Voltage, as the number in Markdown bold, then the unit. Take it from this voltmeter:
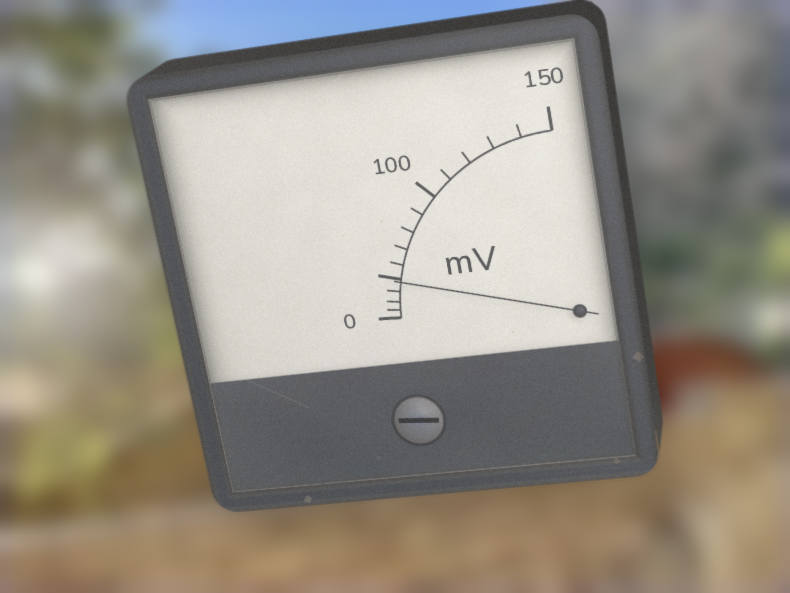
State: **50** mV
